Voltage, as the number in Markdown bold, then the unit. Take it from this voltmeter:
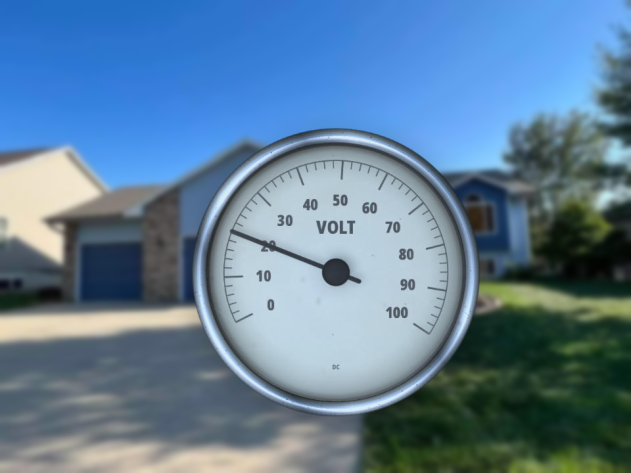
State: **20** V
